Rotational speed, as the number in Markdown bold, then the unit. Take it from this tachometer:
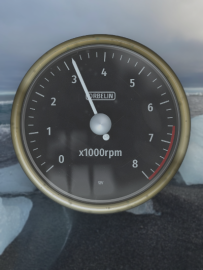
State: **3200** rpm
